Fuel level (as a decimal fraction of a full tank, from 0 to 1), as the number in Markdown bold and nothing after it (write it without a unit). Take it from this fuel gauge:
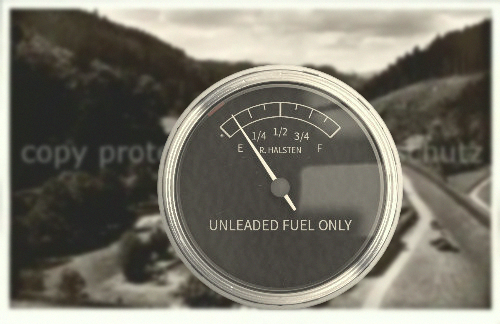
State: **0.125**
